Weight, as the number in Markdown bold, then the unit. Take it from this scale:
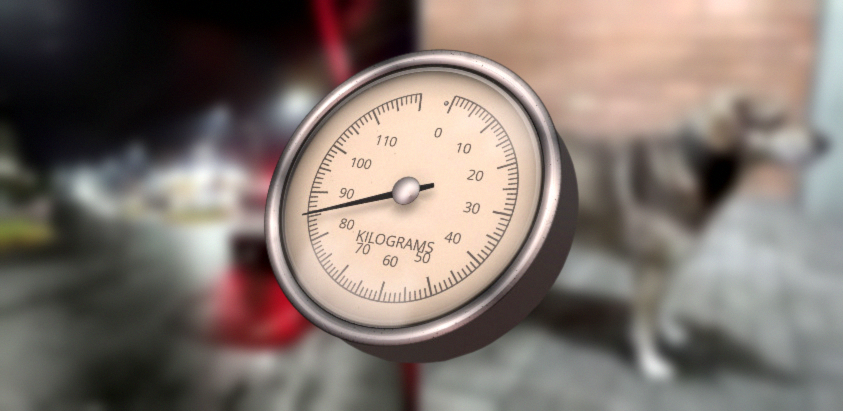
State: **85** kg
